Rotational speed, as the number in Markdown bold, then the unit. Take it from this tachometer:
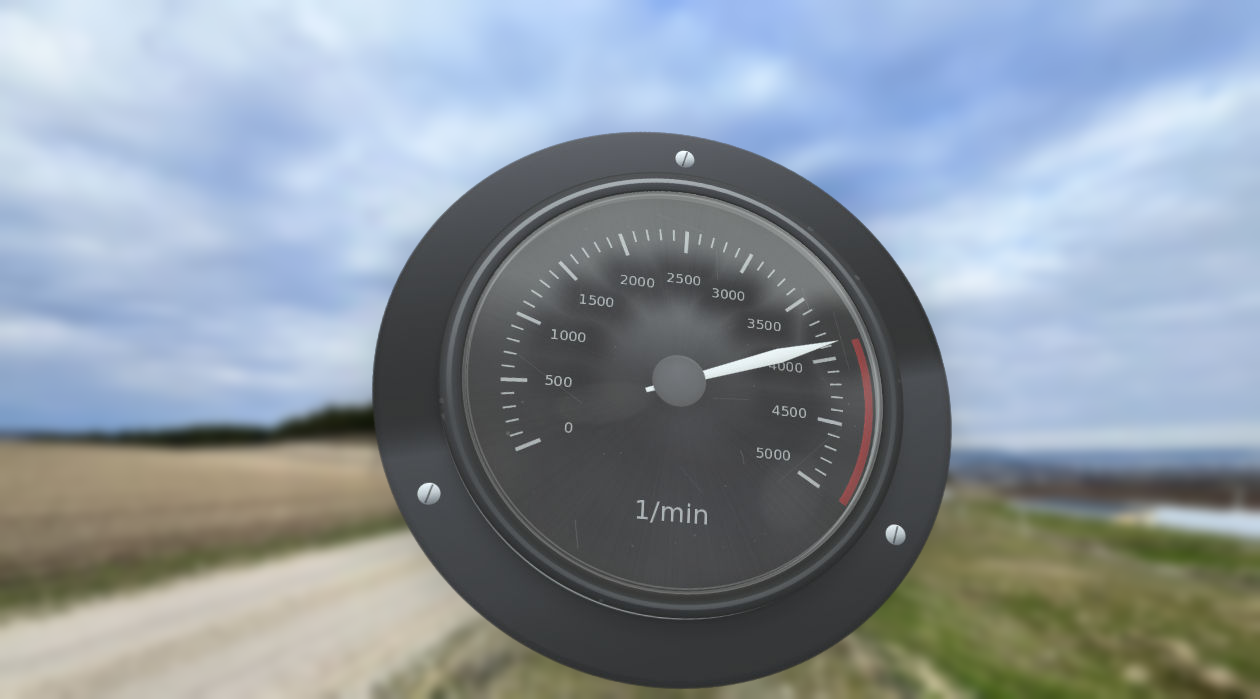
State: **3900** rpm
